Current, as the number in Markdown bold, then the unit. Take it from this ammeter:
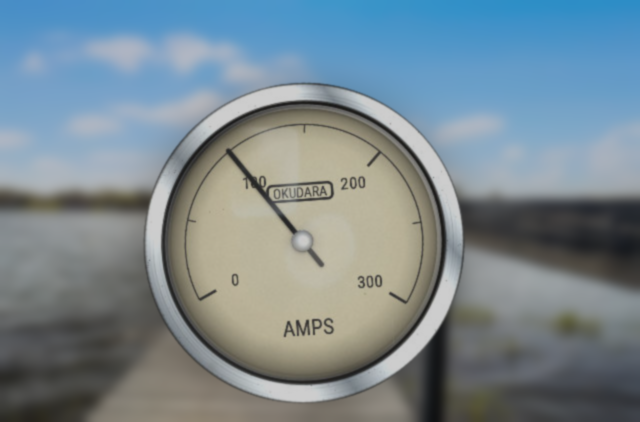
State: **100** A
